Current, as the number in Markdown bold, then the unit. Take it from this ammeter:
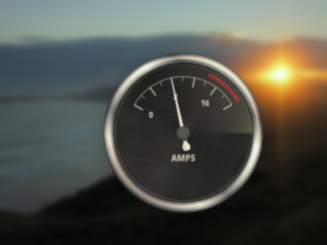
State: **8** A
